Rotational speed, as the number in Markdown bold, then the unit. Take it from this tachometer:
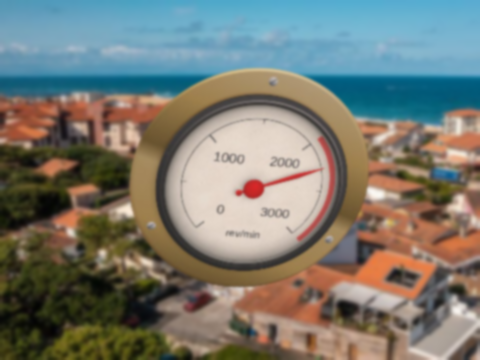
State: **2250** rpm
